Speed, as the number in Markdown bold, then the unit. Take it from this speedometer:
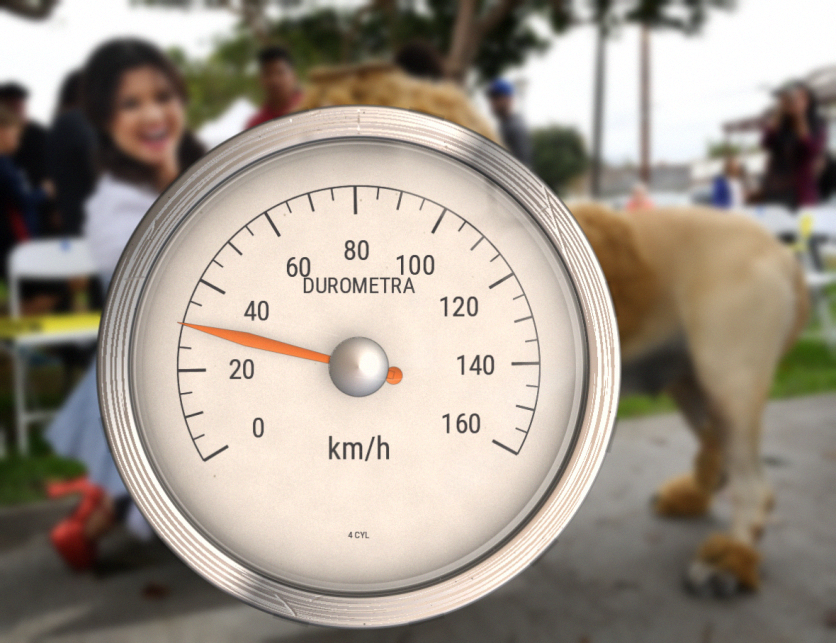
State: **30** km/h
